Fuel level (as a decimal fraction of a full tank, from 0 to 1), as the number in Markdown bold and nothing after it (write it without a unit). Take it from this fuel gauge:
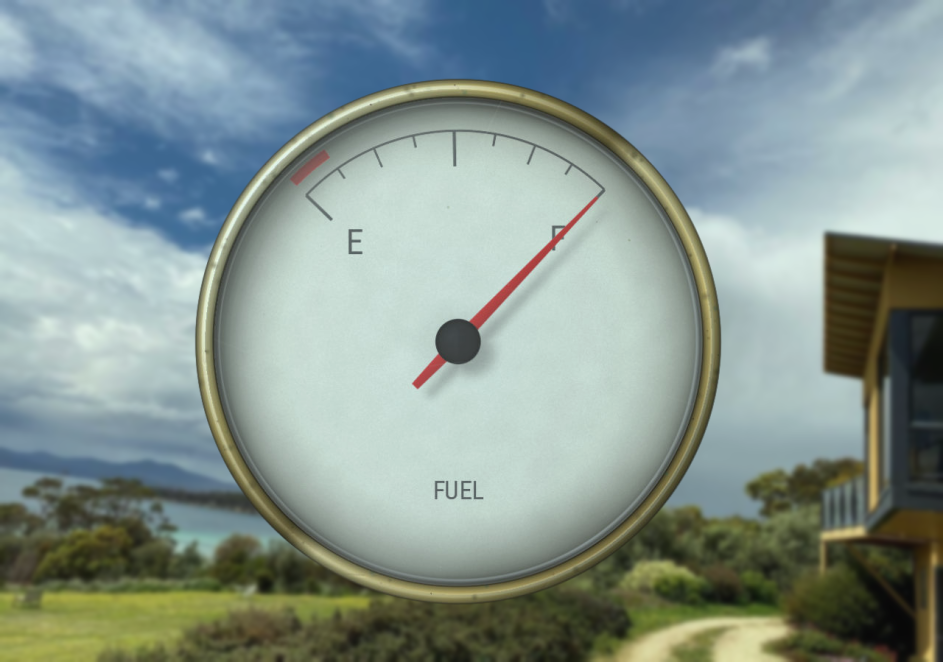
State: **1**
